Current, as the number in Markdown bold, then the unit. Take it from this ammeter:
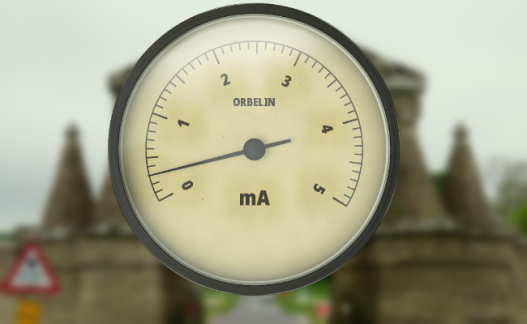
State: **0.3** mA
